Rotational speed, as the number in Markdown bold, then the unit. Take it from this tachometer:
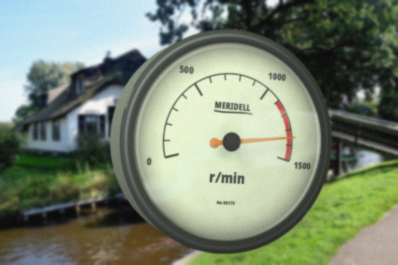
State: **1350** rpm
